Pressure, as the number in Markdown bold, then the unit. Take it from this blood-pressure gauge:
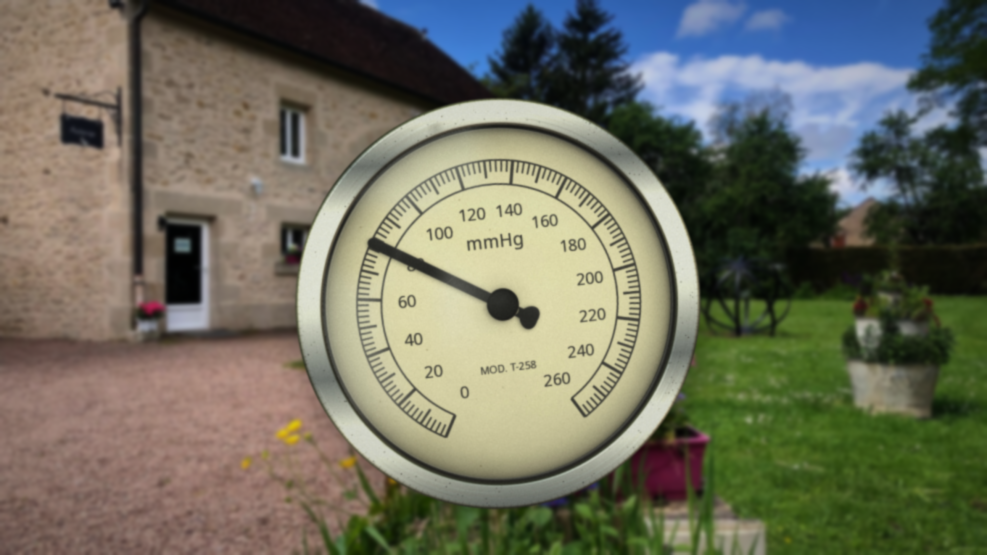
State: **80** mmHg
